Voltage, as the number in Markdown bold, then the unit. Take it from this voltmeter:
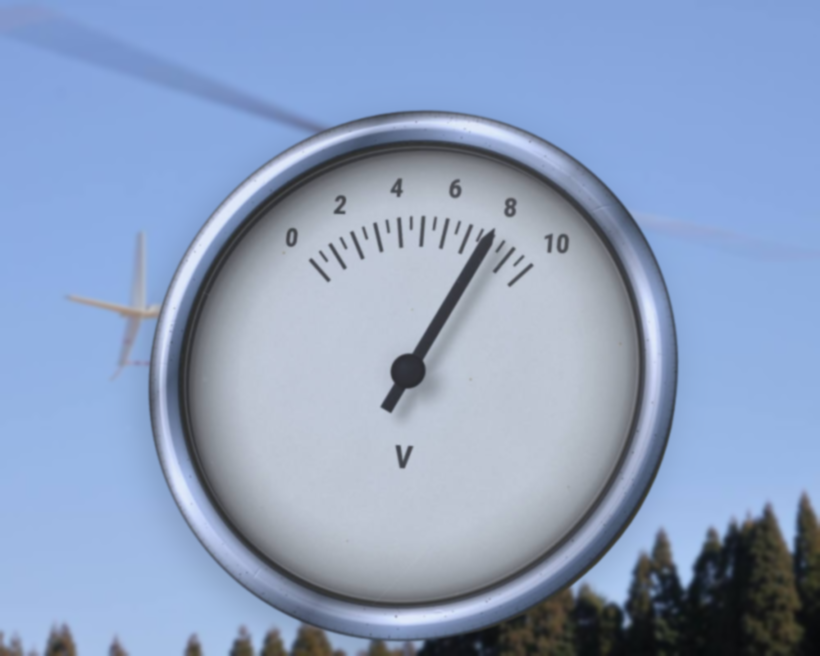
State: **8** V
